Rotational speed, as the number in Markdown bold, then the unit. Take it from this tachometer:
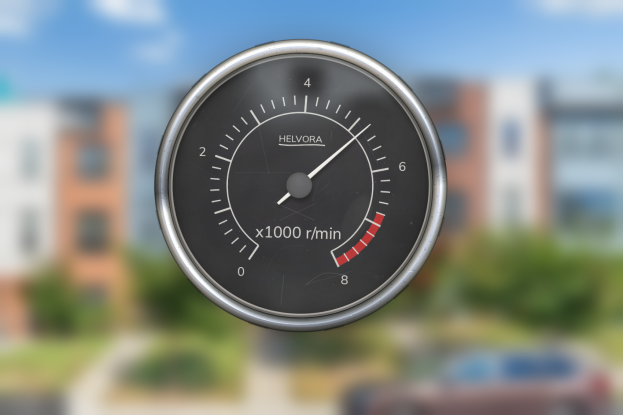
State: **5200** rpm
